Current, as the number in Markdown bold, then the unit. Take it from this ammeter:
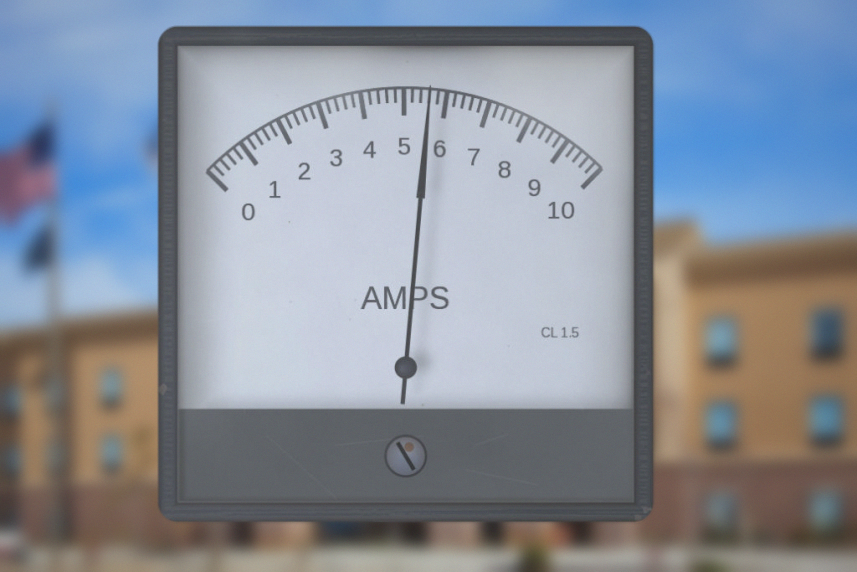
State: **5.6** A
